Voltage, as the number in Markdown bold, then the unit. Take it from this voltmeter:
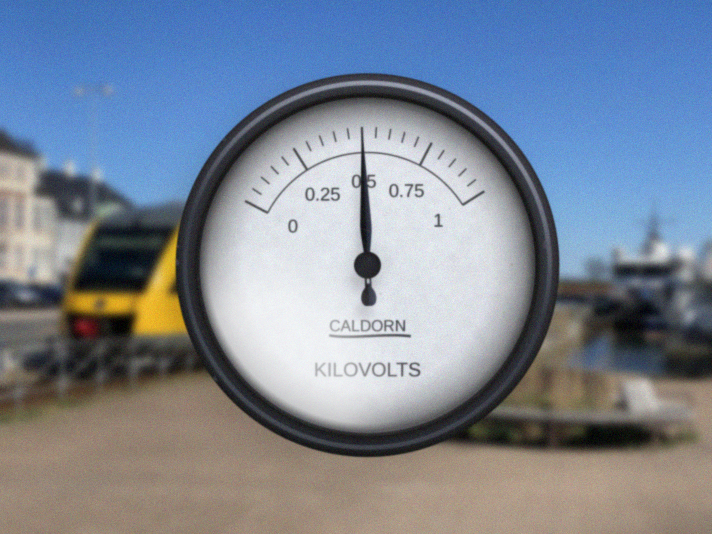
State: **0.5** kV
